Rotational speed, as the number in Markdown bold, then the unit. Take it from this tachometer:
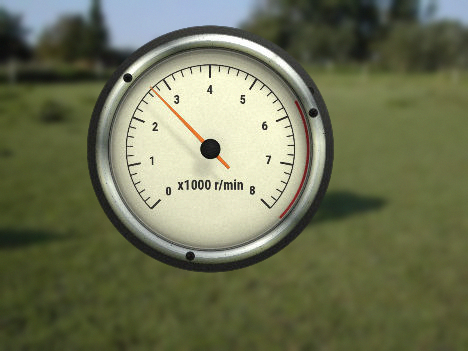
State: **2700** rpm
